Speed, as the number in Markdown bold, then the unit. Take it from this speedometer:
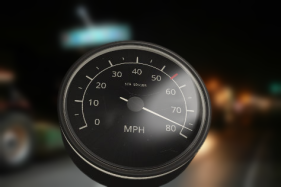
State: **77.5** mph
